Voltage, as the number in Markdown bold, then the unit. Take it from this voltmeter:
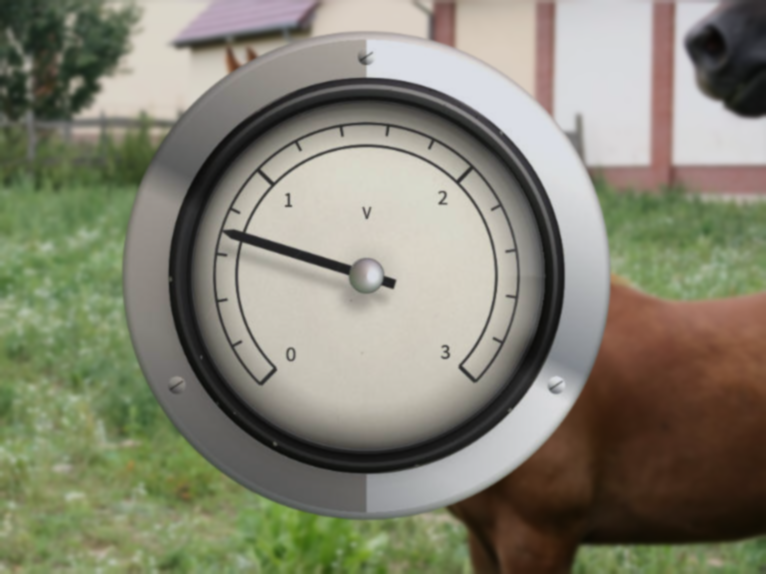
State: **0.7** V
